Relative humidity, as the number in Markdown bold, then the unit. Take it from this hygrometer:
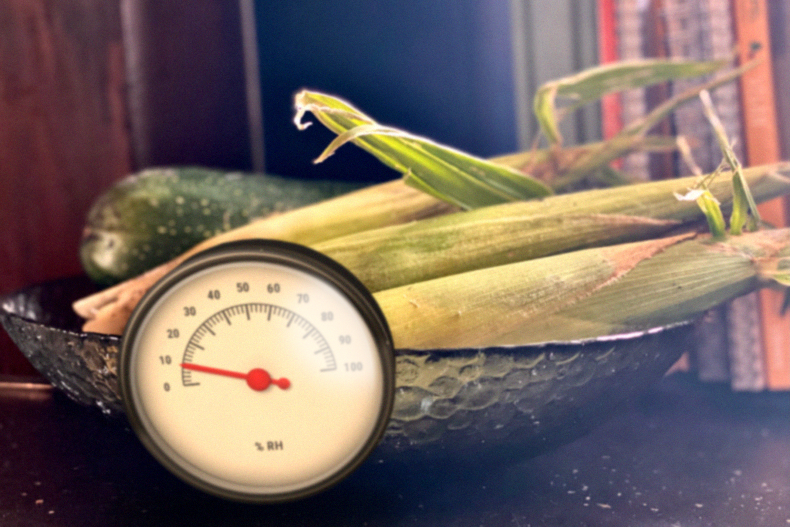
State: **10** %
